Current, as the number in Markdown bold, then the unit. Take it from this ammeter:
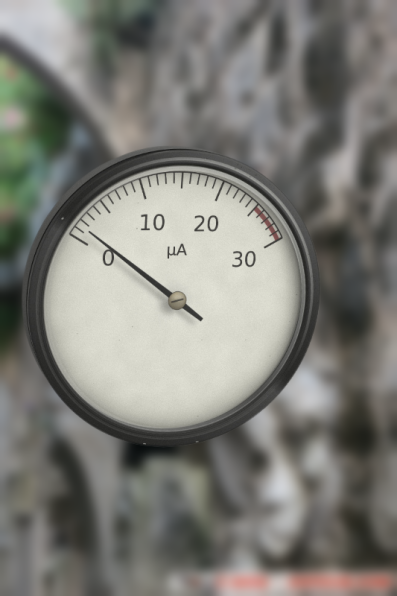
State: **1.5** µA
